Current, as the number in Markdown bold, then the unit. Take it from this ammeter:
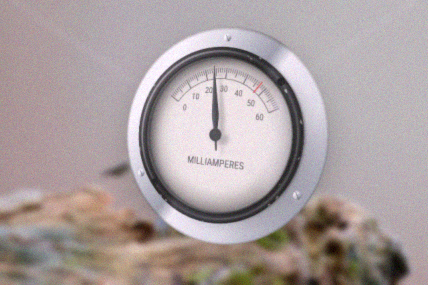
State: **25** mA
